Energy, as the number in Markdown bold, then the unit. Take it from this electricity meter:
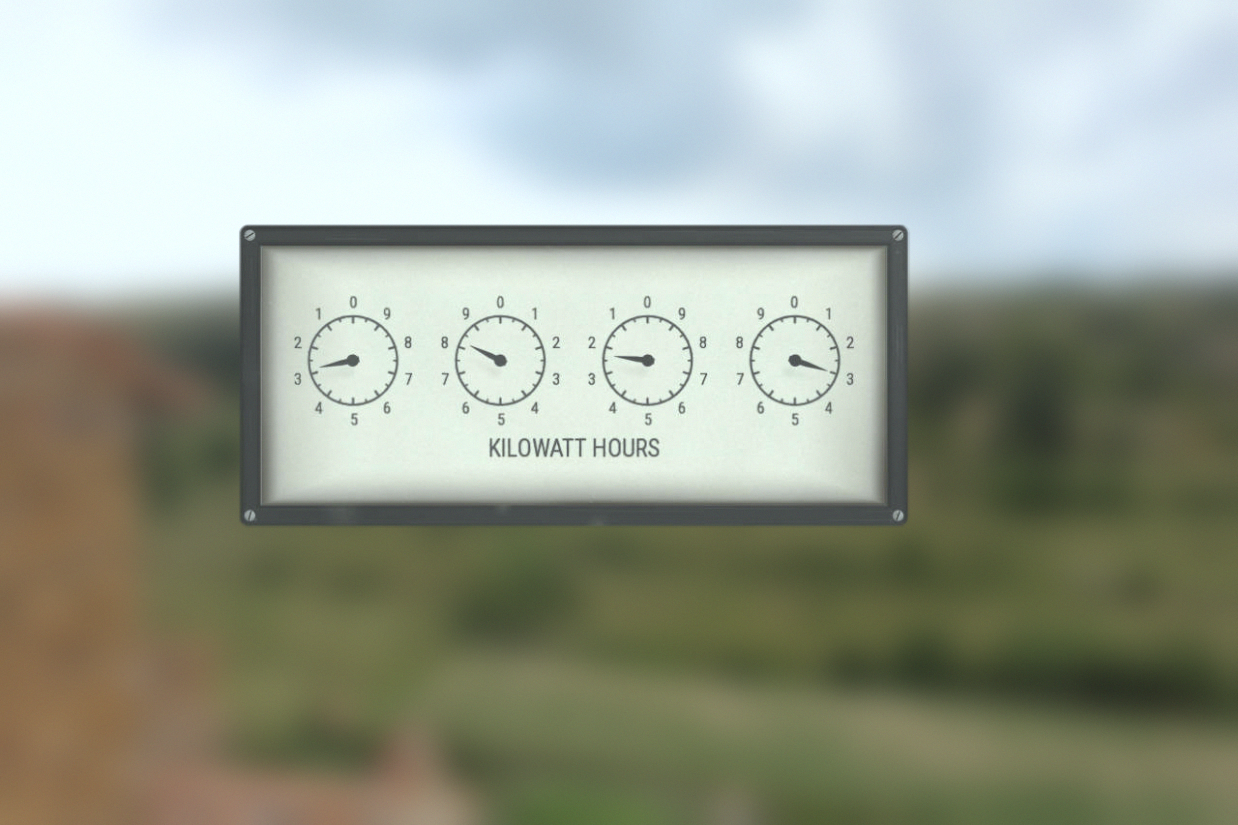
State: **2823** kWh
